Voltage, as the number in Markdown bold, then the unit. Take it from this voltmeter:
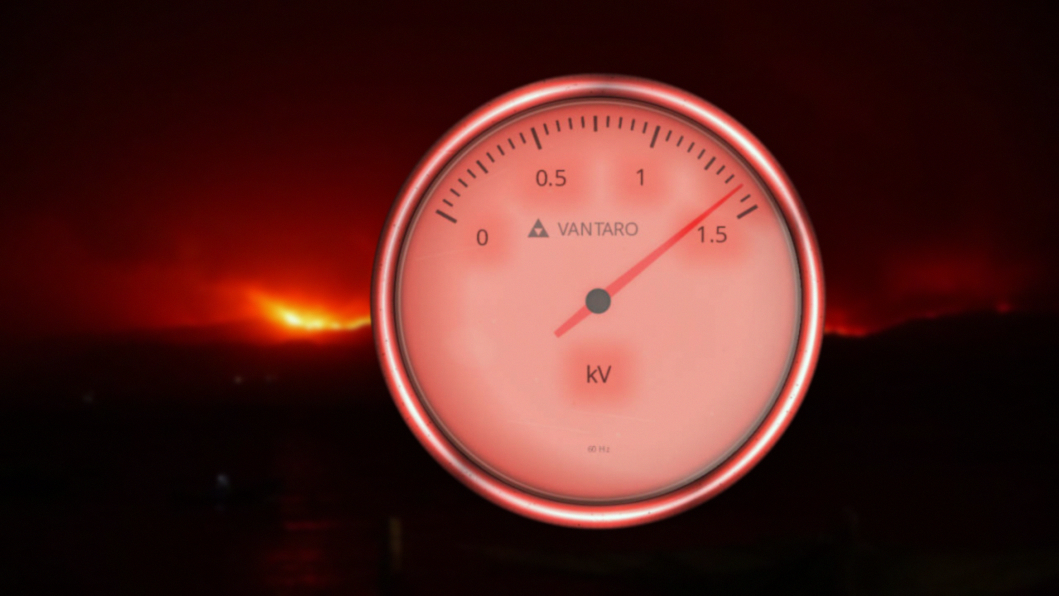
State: **1.4** kV
